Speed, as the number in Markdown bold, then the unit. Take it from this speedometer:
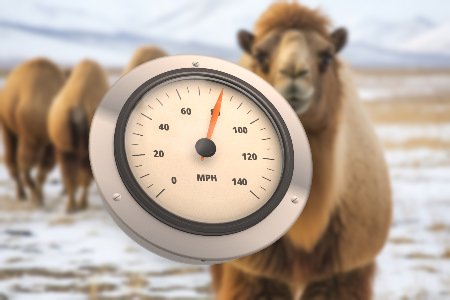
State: **80** mph
